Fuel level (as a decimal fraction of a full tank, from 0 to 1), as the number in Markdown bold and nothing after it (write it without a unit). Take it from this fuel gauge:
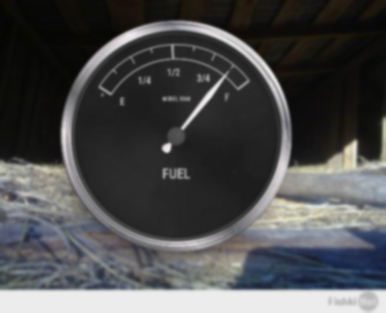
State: **0.875**
